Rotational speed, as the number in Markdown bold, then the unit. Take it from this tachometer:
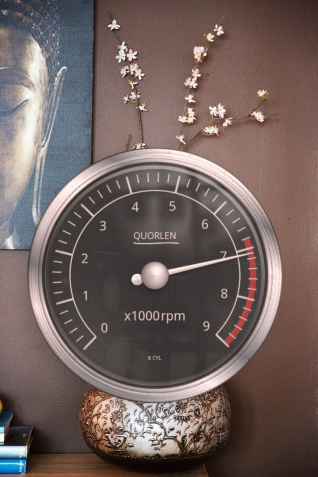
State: **7100** rpm
